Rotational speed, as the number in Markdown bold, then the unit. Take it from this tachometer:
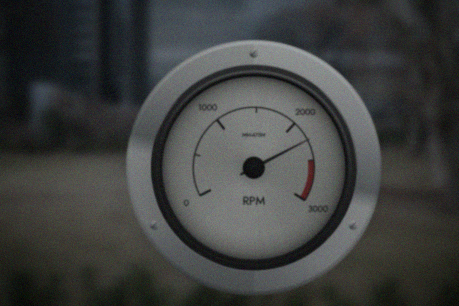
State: **2250** rpm
